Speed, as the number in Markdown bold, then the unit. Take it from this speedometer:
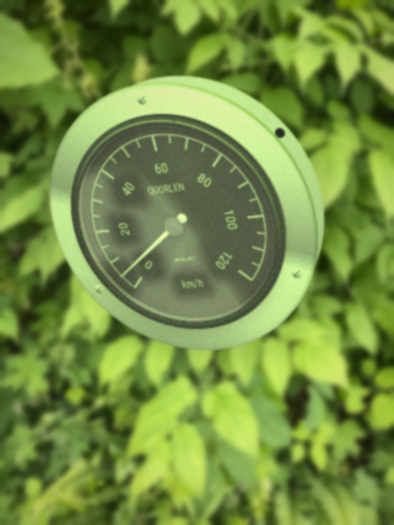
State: **5** km/h
